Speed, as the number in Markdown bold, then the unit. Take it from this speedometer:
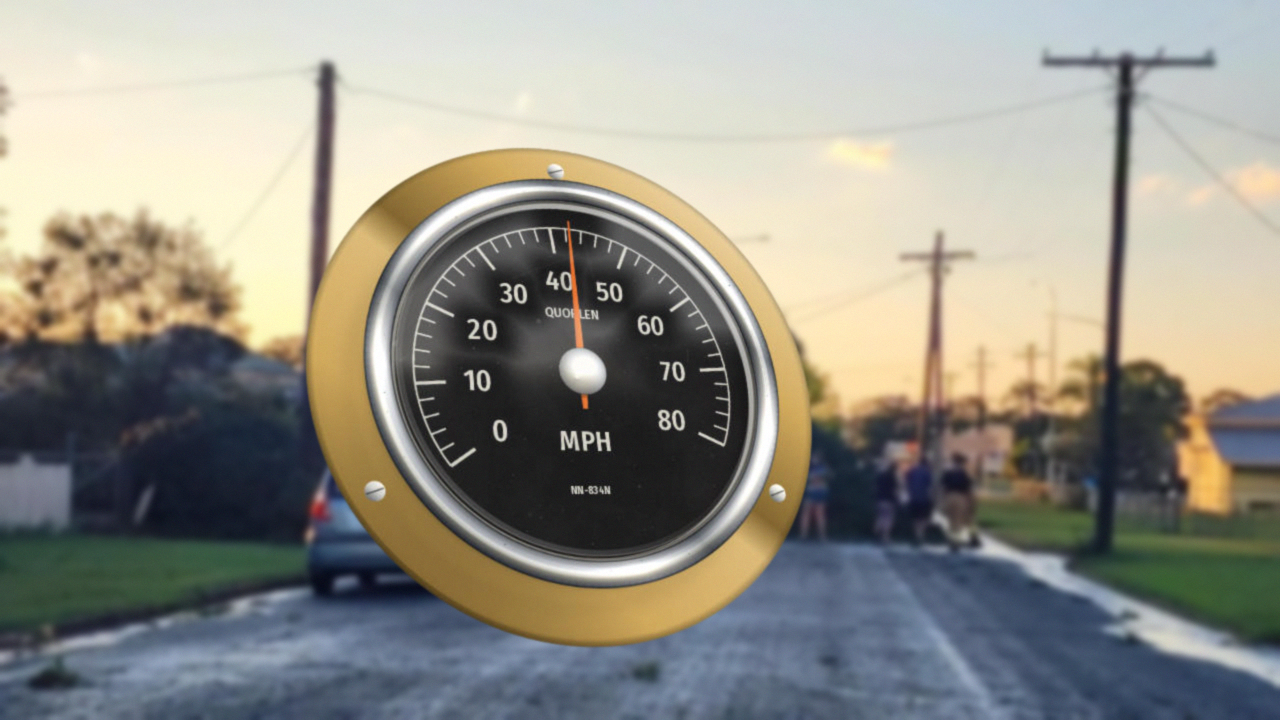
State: **42** mph
